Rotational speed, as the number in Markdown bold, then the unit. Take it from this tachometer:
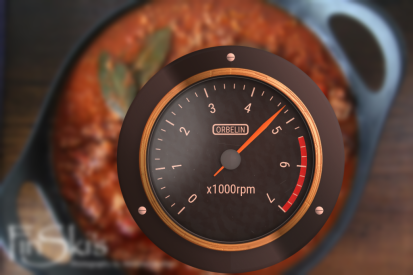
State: **4700** rpm
